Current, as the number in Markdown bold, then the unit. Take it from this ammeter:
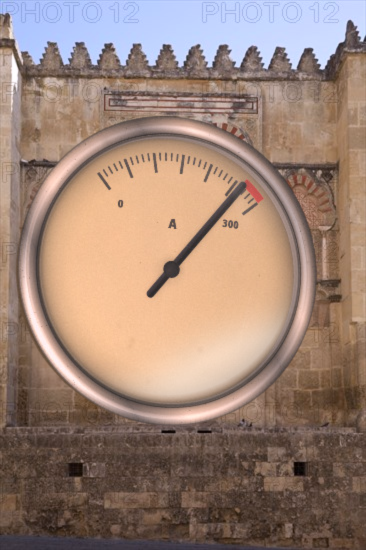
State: **260** A
